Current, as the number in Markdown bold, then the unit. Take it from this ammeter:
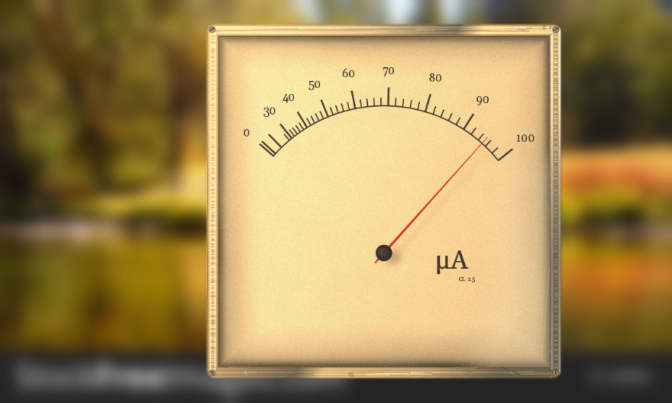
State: **95** µA
